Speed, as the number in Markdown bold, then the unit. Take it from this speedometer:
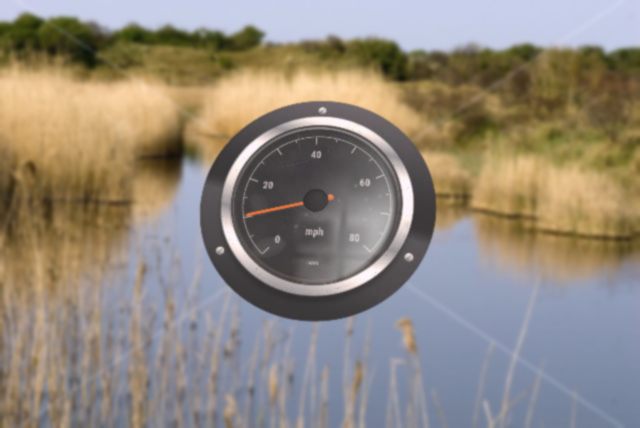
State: **10** mph
